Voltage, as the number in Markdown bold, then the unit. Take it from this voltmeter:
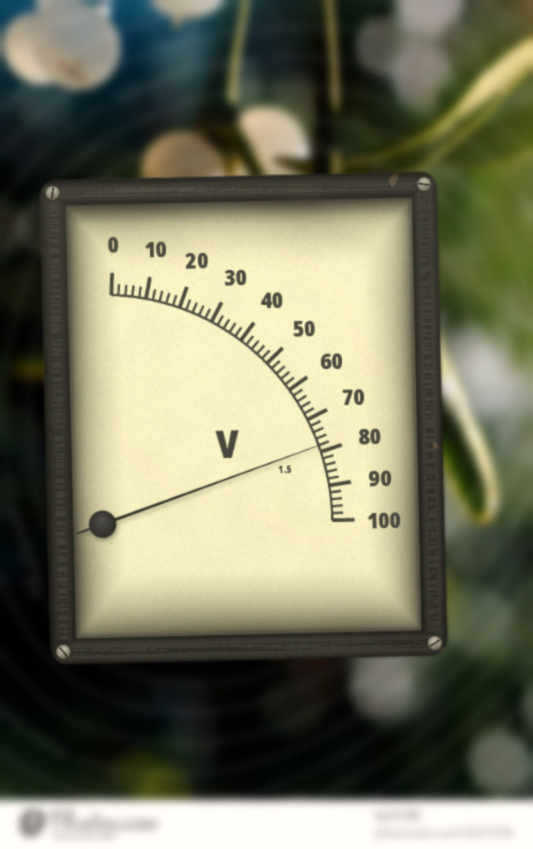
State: **78** V
